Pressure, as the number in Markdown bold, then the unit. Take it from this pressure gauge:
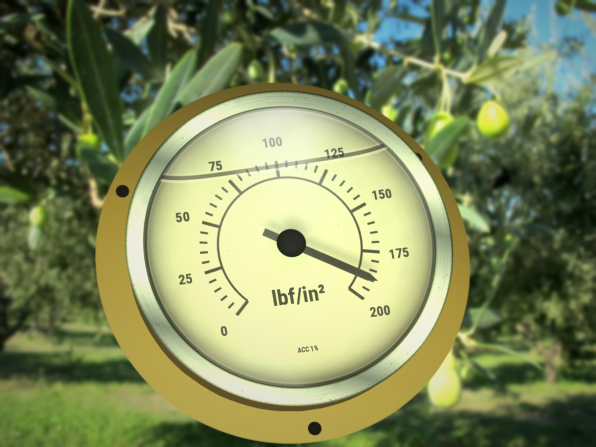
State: **190** psi
